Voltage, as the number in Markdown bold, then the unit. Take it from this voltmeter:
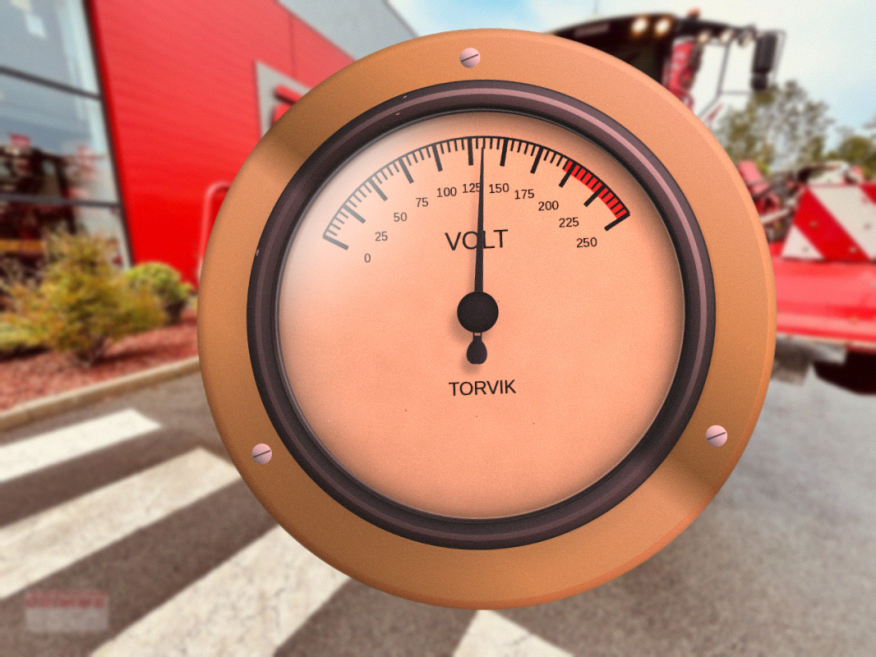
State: **135** V
